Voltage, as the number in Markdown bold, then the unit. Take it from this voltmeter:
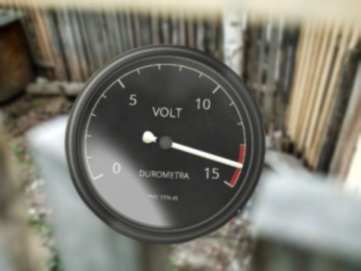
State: **14** V
